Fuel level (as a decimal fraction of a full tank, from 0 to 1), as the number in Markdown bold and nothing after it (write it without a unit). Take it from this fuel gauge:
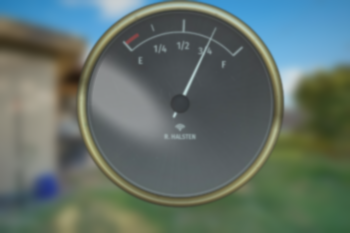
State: **0.75**
